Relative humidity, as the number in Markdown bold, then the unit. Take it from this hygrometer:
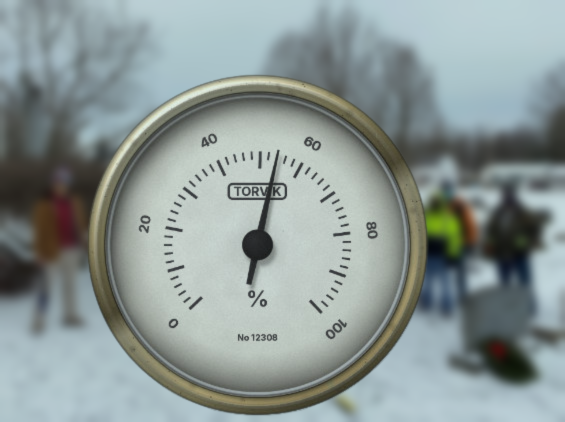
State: **54** %
